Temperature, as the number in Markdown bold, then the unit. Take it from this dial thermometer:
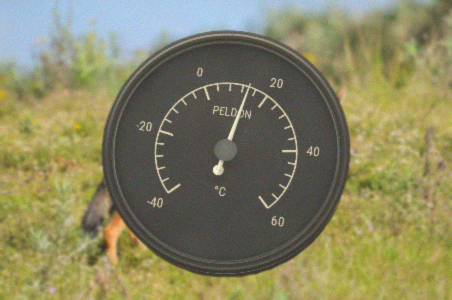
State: **14** °C
